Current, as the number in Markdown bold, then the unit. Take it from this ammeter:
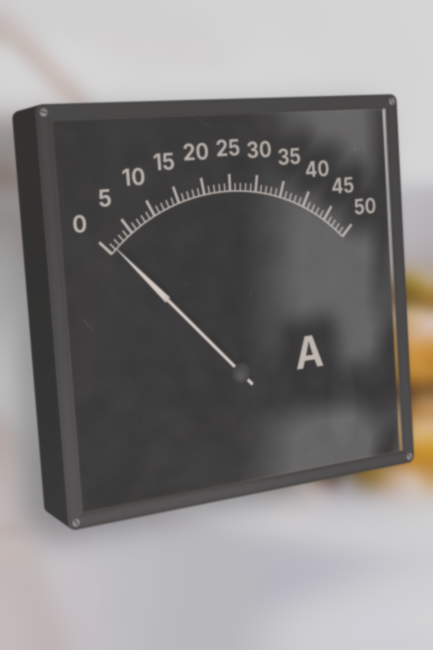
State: **1** A
